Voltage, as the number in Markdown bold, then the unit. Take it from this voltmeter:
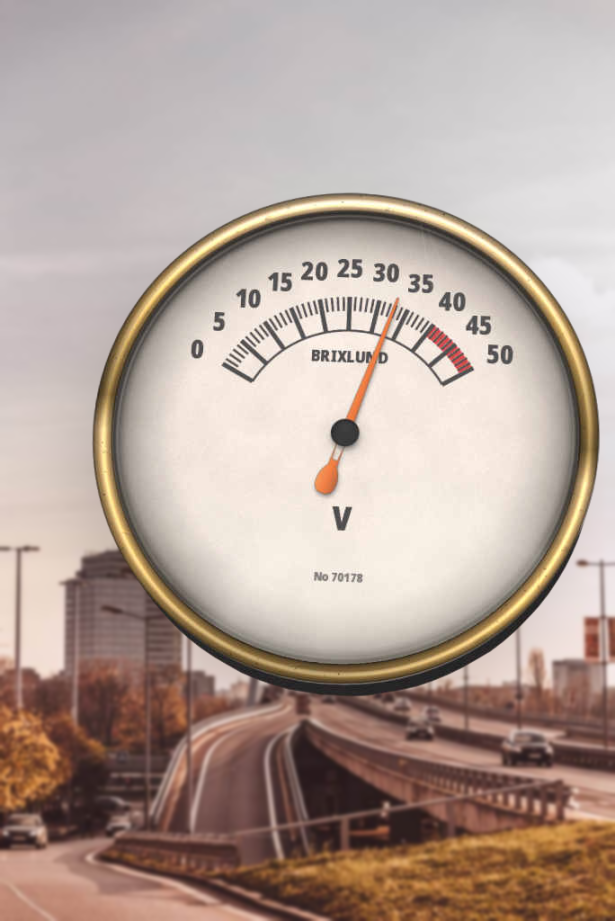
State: **33** V
